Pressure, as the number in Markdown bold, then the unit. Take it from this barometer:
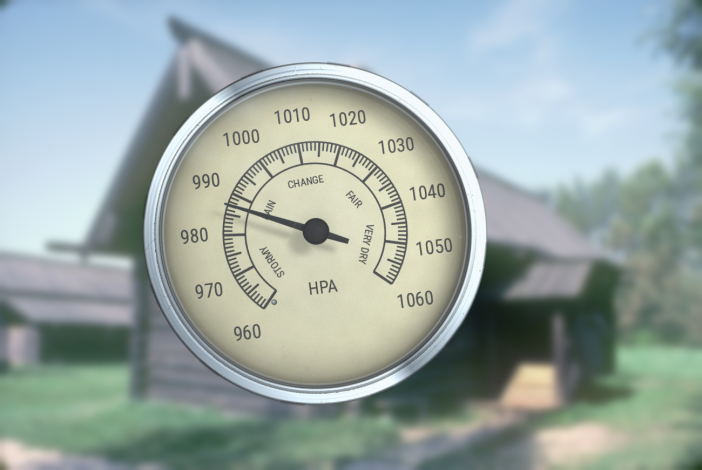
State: **987** hPa
